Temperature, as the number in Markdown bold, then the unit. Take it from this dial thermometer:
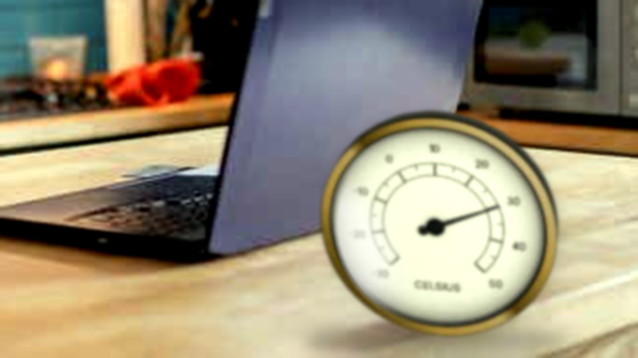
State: **30** °C
